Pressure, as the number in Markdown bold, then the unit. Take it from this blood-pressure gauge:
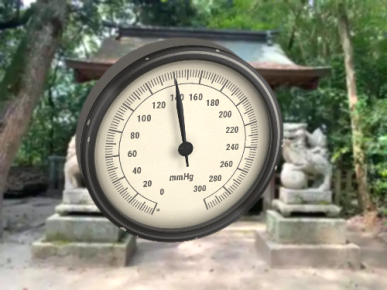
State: **140** mmHg
